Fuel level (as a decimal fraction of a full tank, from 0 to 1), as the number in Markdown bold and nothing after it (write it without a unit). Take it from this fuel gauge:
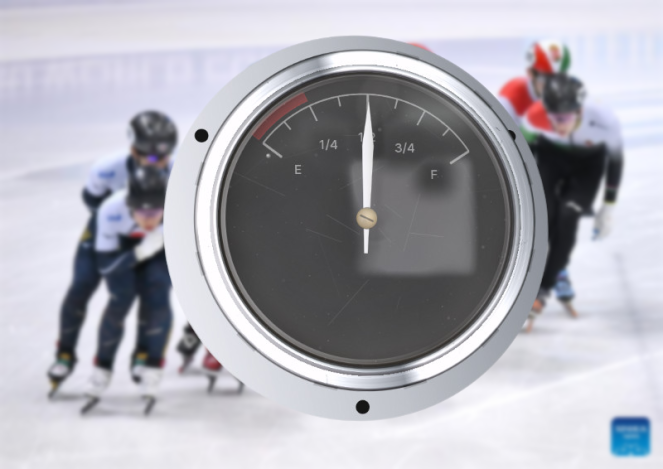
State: **0.5**
